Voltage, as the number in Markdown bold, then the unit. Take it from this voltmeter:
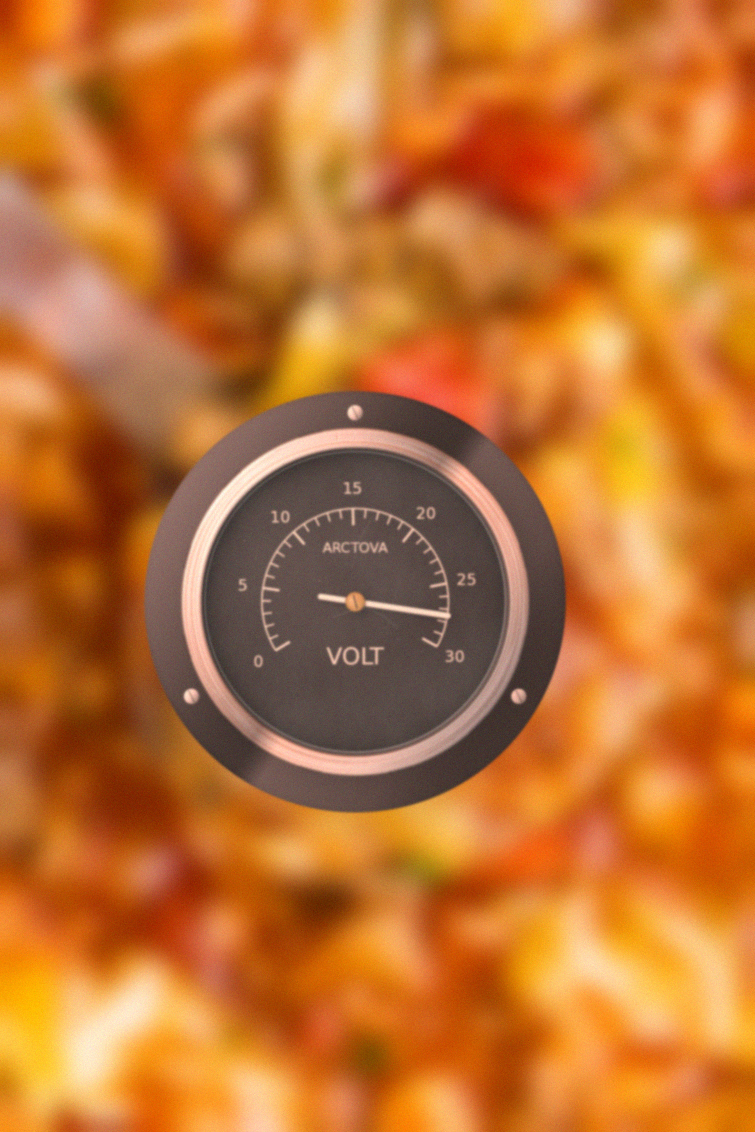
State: **27.5** V
